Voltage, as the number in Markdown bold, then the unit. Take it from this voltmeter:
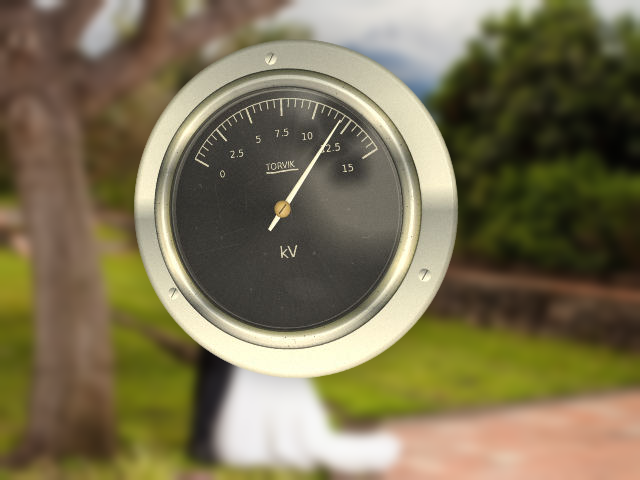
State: **12** kV
